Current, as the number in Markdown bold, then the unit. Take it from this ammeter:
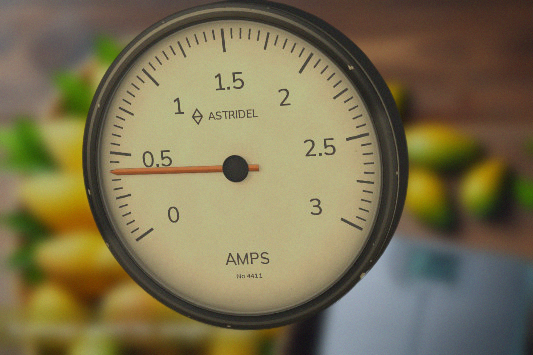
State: **0.4** A
